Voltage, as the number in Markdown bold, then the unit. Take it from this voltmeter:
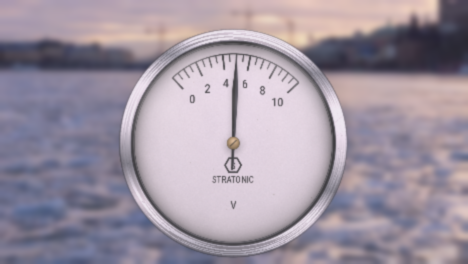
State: **5** V
